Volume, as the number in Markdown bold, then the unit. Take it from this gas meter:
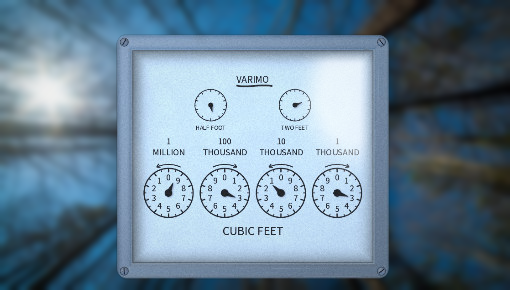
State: **931300** ft³
